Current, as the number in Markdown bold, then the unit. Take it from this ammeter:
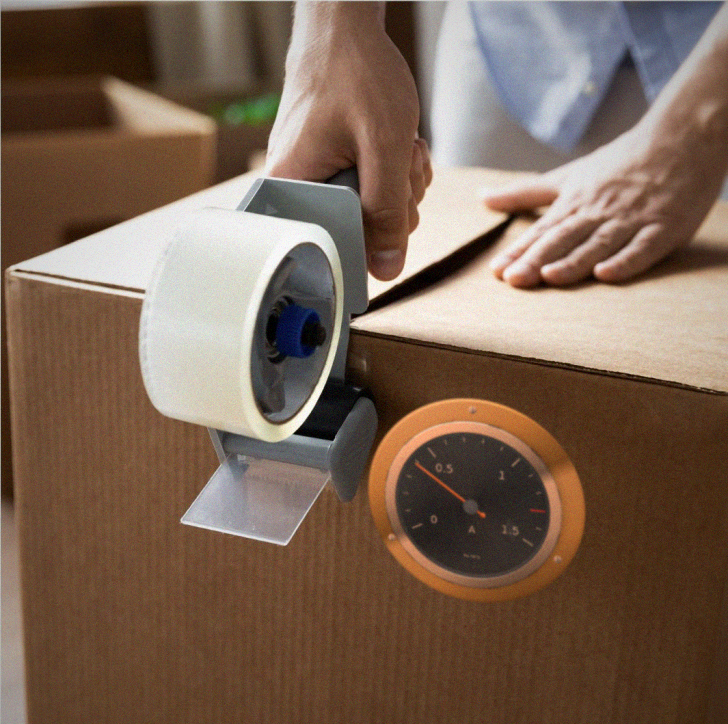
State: **0.4** A
